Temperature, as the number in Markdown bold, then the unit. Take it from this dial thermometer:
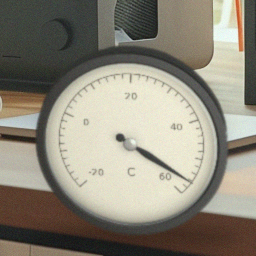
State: **56** °C
